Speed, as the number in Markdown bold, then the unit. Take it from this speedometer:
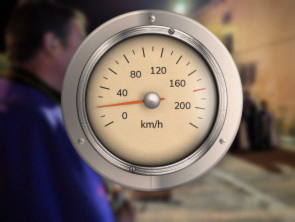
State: **20** km/h
